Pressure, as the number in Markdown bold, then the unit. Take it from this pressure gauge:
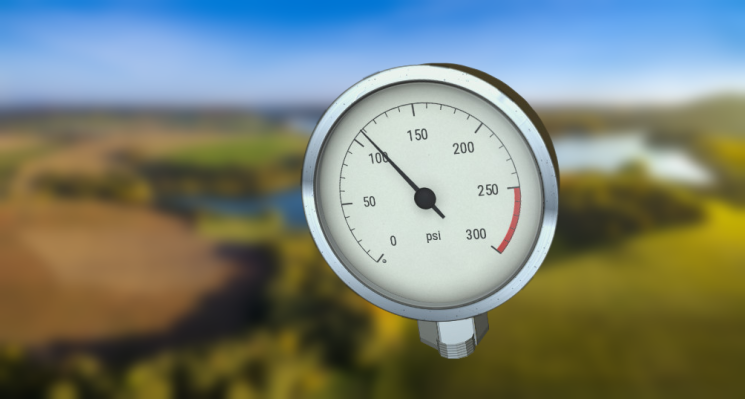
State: **110** psi
